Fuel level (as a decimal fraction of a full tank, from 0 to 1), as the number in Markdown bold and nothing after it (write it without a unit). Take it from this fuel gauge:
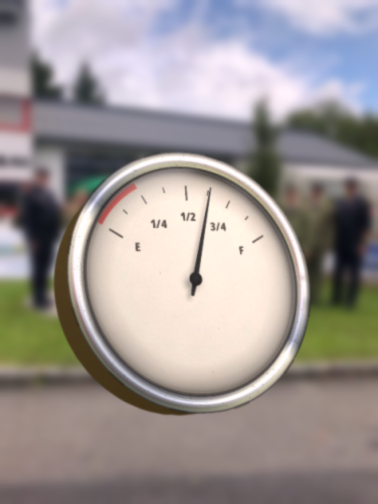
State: **0.625**
